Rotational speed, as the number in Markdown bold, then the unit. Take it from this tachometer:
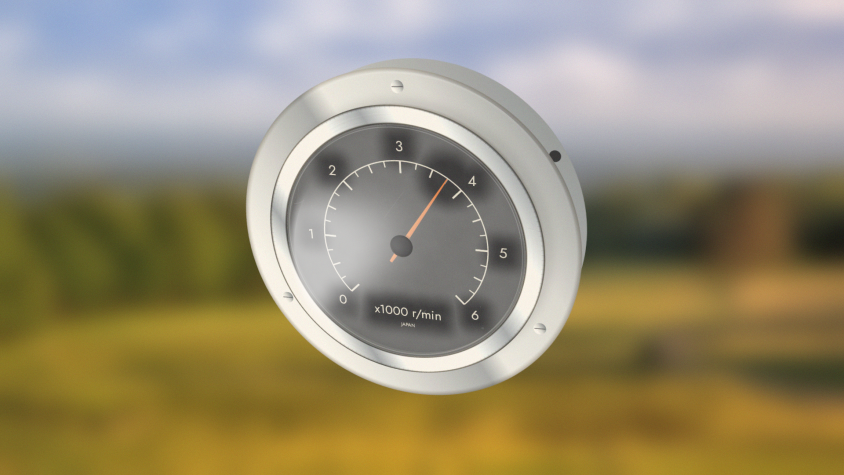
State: **3750** rpm
